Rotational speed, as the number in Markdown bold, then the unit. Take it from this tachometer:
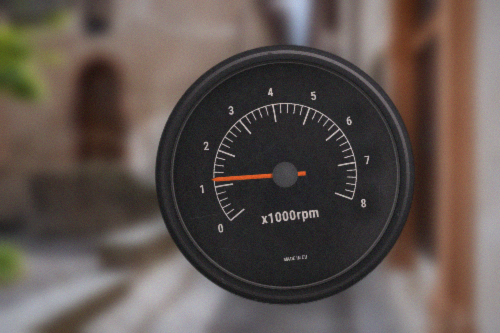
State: **1200** rpm
